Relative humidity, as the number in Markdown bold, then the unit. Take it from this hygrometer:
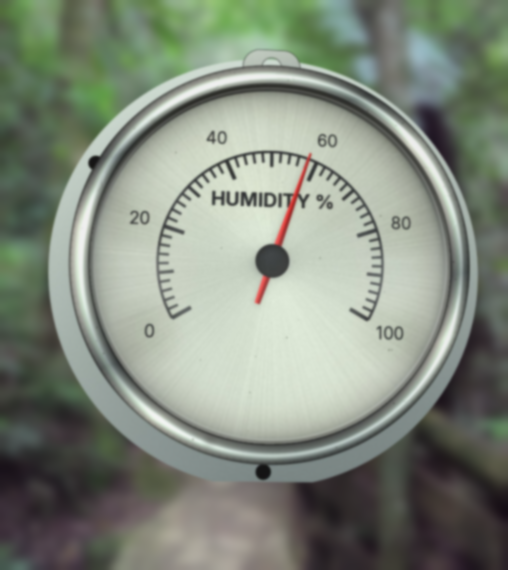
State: **58** %
